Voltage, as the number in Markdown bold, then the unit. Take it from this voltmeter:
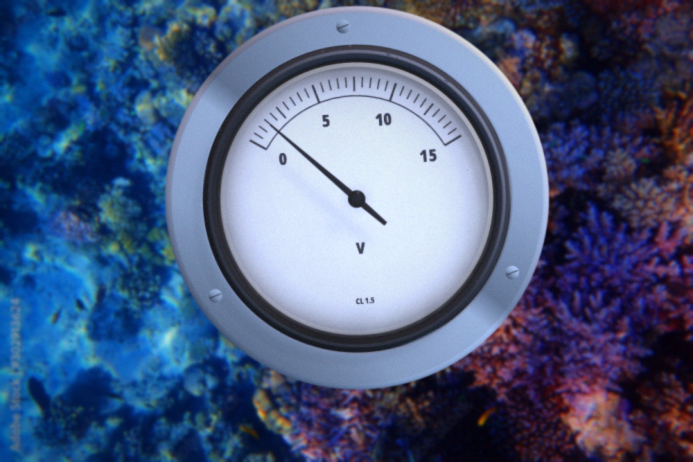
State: **1.5** V
